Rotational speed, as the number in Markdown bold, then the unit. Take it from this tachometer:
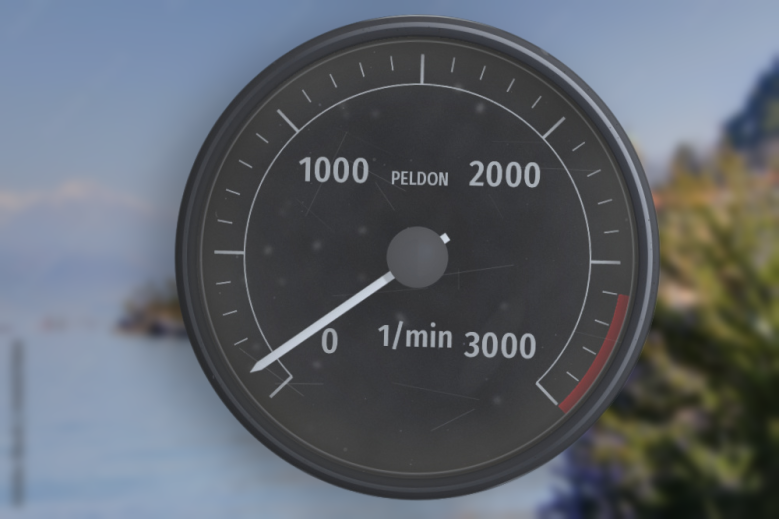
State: **100** rpm
